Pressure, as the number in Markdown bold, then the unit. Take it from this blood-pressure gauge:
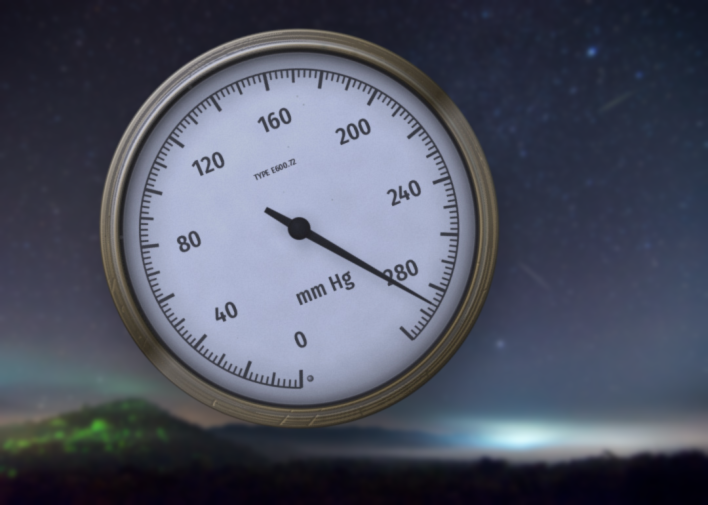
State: **286** mmHg
